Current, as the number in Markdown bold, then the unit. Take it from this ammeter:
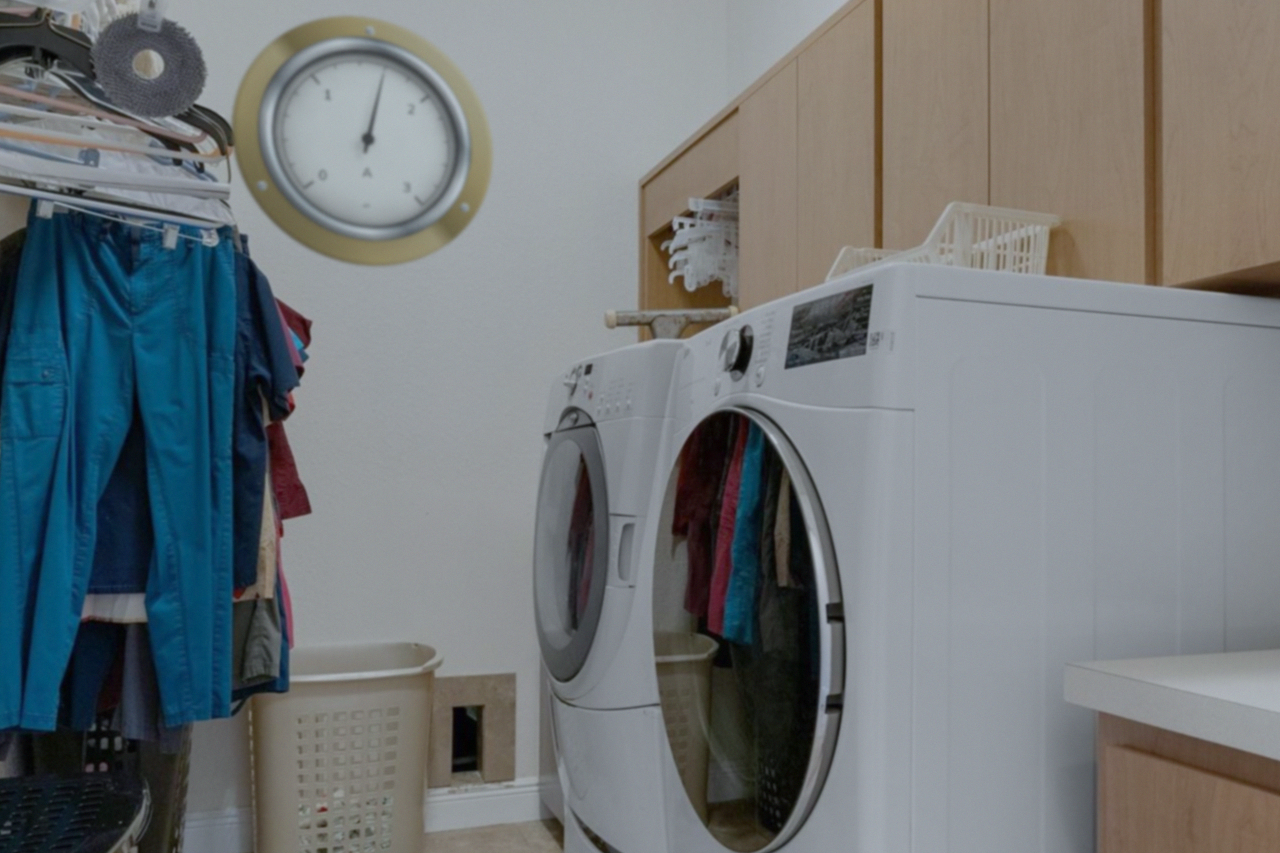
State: **1.6** A
